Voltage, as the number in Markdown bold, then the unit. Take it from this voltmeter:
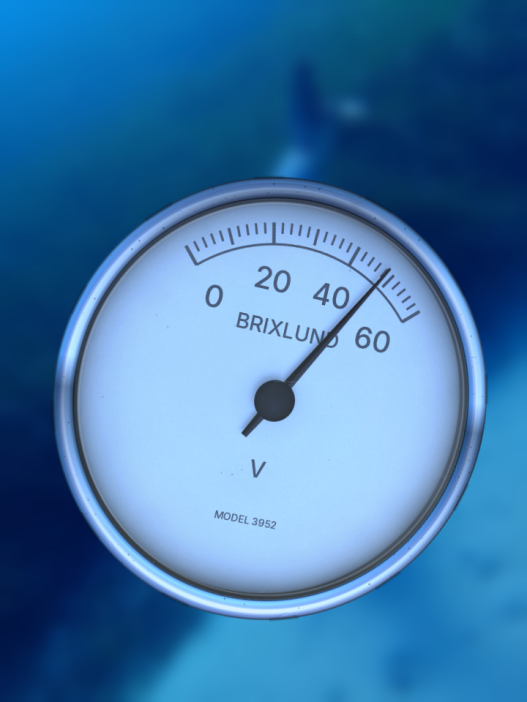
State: **48** V
